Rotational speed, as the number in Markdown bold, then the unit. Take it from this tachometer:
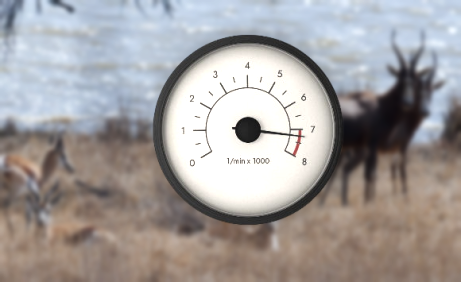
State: **7250** rpm
